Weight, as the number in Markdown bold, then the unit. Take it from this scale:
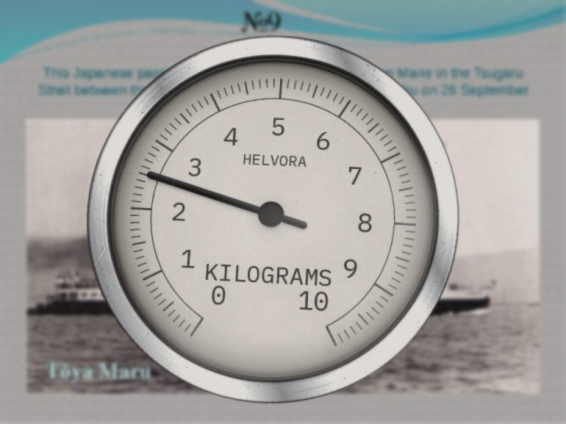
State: **2.5** kg
